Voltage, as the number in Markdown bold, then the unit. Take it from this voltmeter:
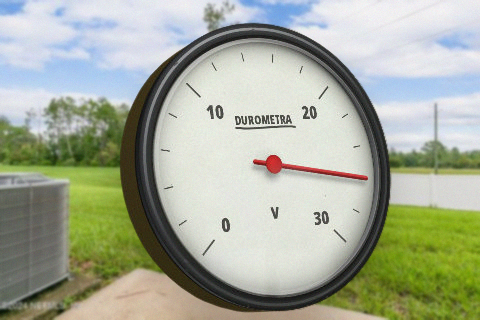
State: **26** V
